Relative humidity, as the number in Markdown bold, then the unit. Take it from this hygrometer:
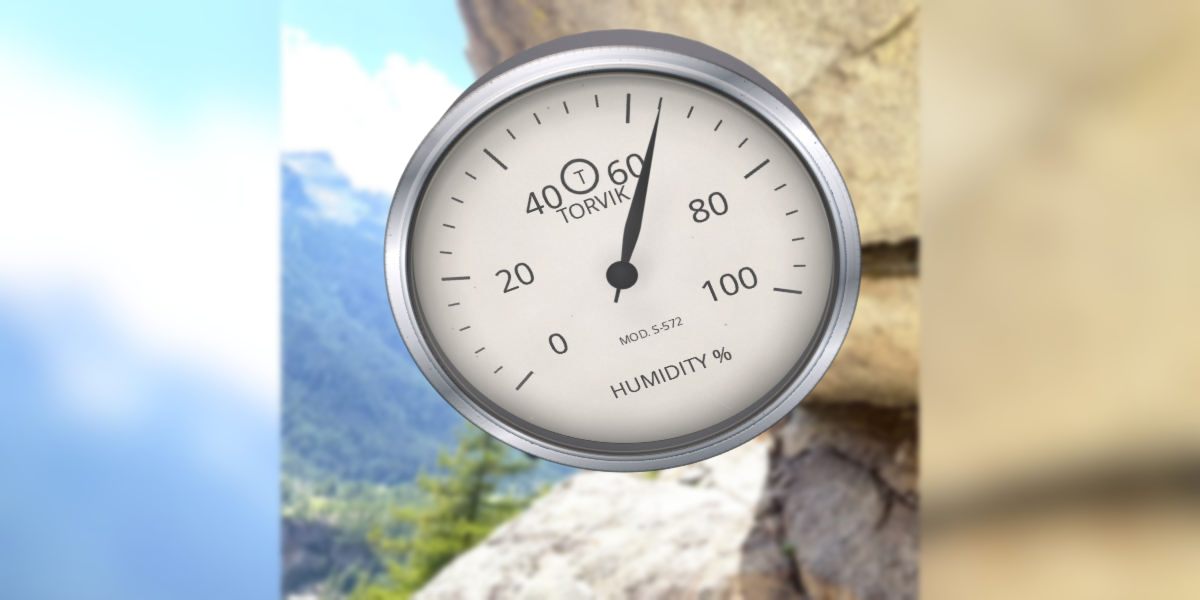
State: **64** %
